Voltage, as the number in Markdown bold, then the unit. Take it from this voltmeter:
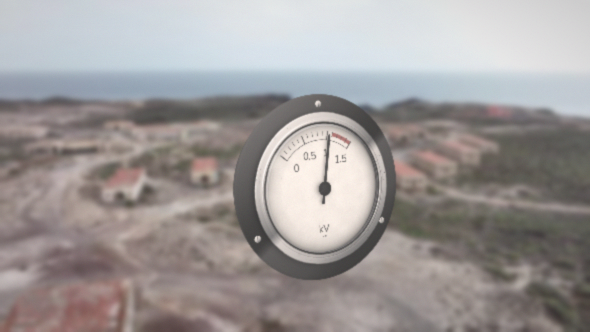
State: **1** kV
